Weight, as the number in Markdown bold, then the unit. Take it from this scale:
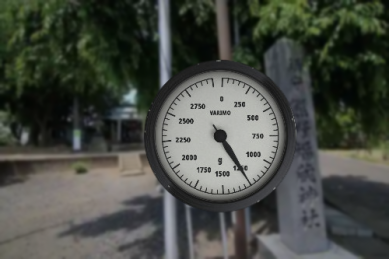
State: **1250** g
